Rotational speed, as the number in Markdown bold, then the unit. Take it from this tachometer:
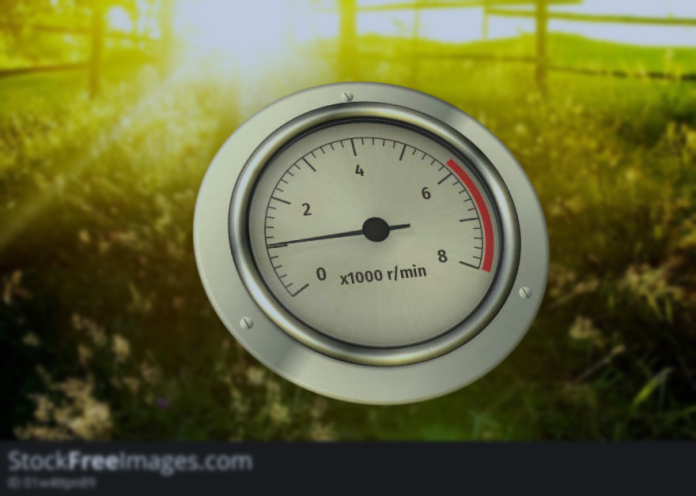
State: **1000** rpm
